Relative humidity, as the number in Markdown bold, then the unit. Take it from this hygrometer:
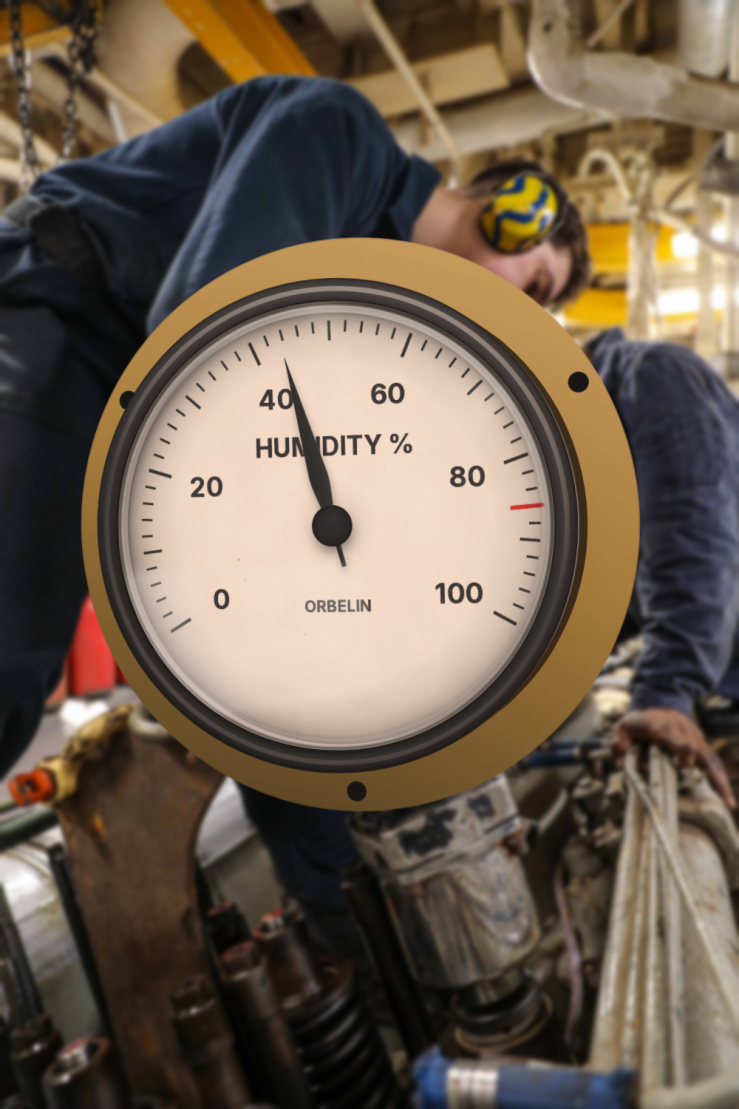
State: **44** %
